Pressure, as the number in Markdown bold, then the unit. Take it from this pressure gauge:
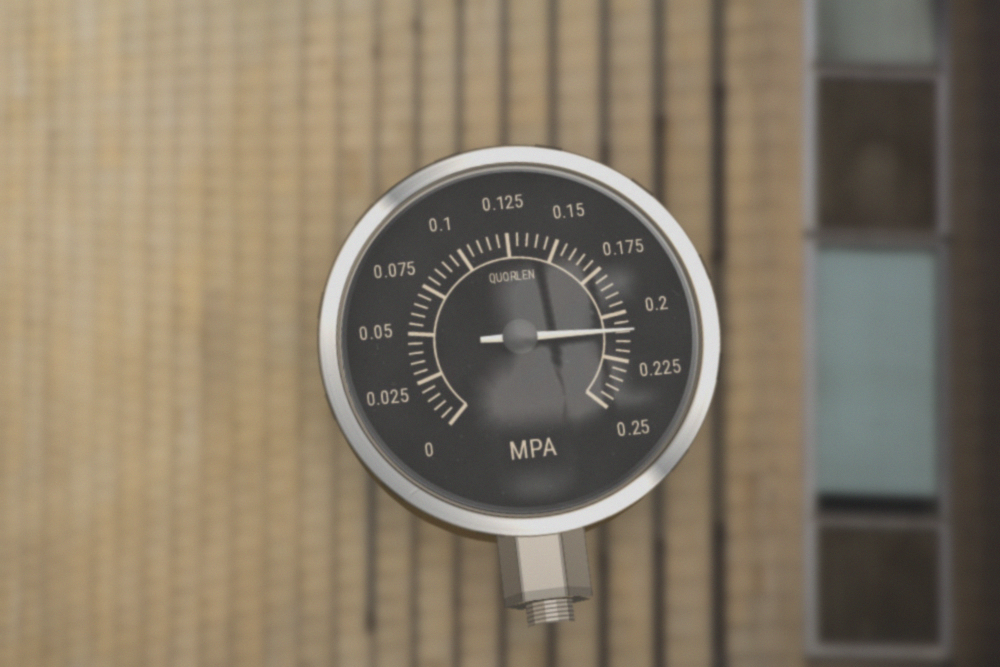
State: **0.21** MPa
